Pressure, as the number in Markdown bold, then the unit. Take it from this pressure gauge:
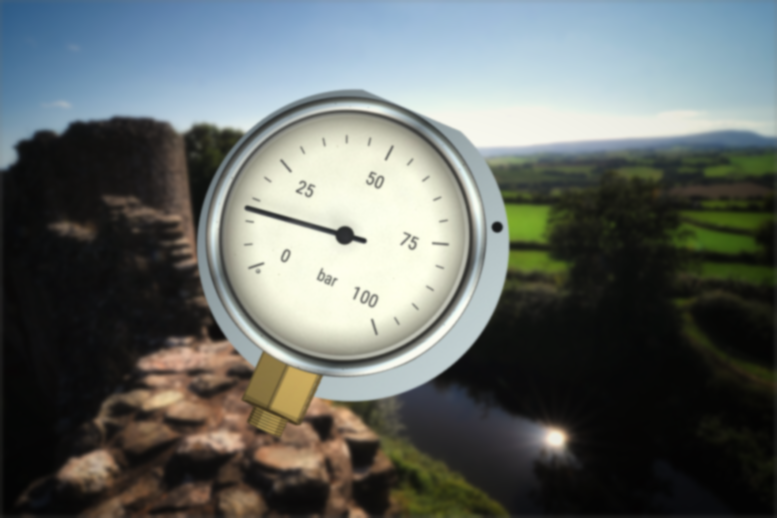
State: **12.5** bar
